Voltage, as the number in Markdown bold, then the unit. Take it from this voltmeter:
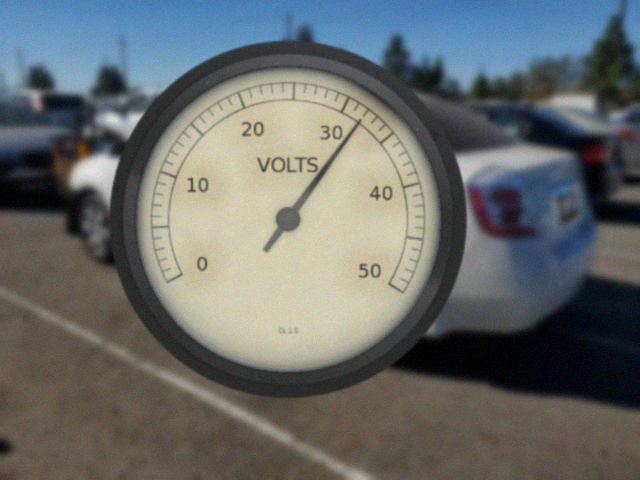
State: **32** V
